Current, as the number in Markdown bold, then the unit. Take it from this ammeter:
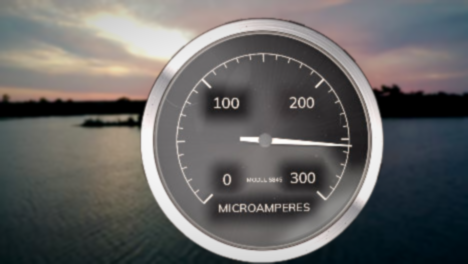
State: **255** µA
